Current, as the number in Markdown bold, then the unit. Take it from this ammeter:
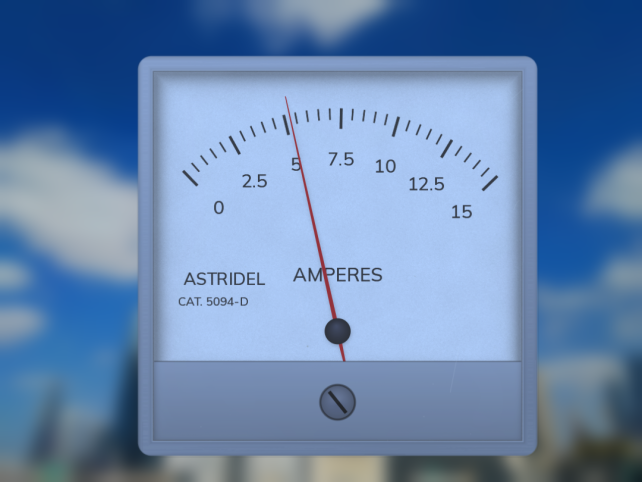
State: **5.25** A
